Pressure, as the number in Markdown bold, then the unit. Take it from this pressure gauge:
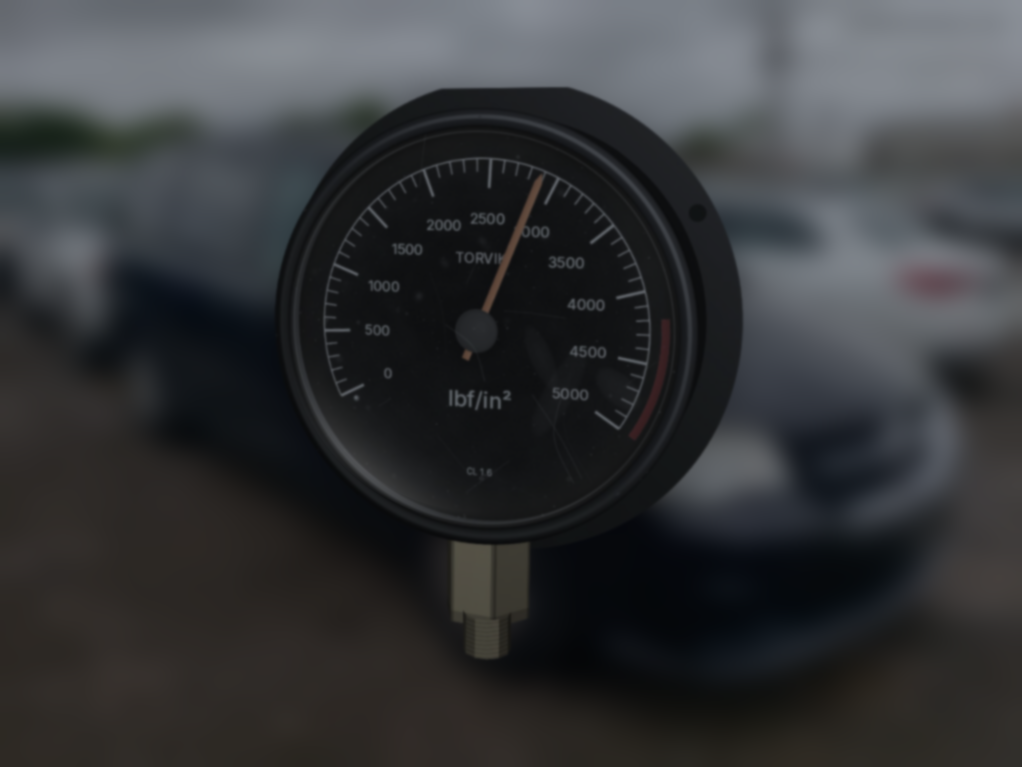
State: **2900** psi
